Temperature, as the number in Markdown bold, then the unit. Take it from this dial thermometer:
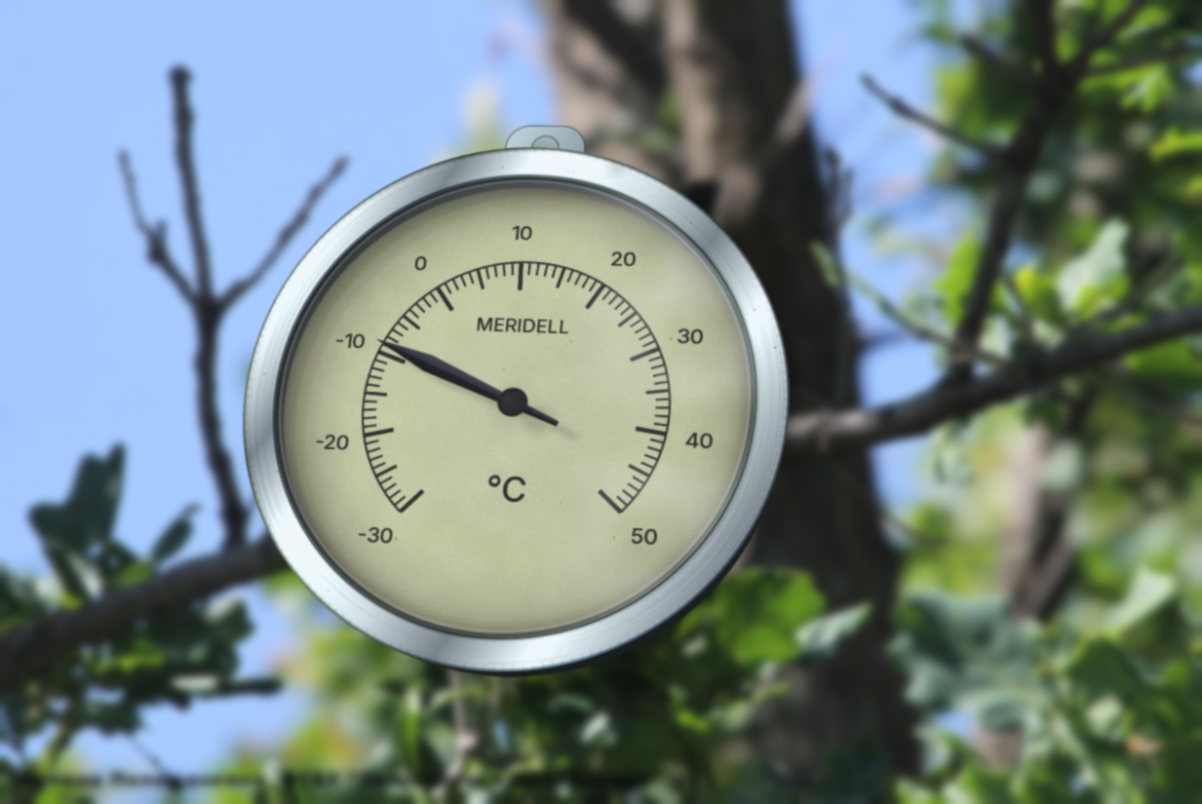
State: **-9** °C
